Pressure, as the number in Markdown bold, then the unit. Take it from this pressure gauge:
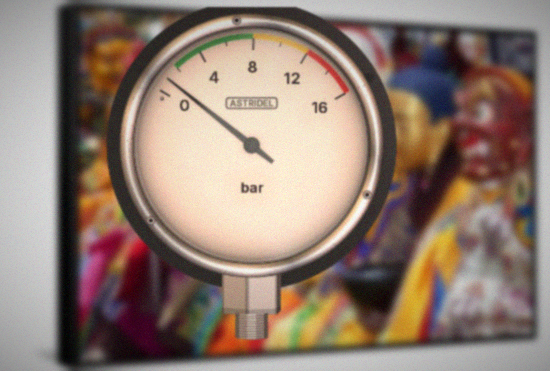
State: **1** bar
